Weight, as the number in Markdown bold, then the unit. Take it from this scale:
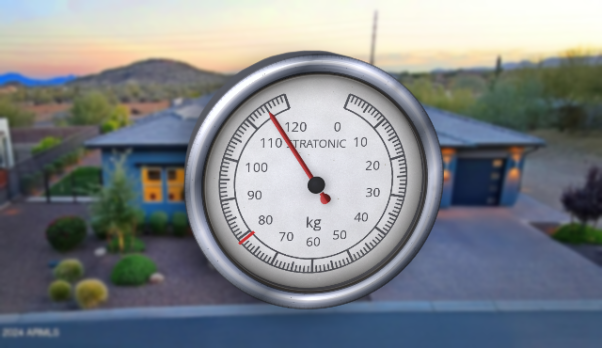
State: **115** kg
